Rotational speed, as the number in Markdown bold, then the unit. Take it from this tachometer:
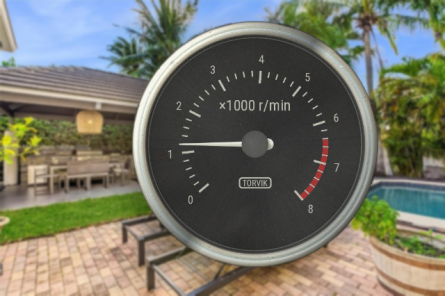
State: **1200** rpm
